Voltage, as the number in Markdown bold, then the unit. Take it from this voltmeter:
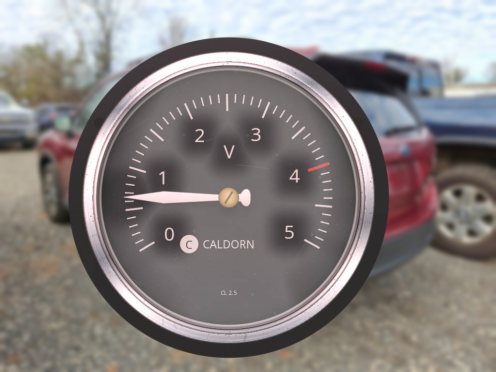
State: **0.65** V
